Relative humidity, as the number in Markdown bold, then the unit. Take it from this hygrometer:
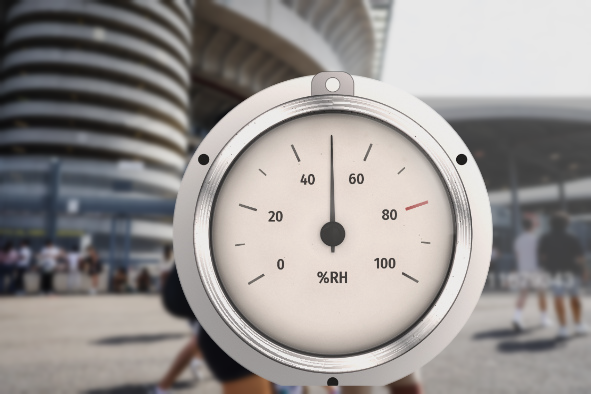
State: **50** %
